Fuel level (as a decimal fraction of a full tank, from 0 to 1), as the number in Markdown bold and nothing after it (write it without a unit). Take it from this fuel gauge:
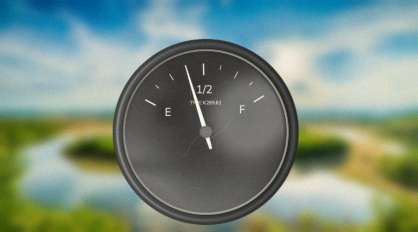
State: **0.375**
